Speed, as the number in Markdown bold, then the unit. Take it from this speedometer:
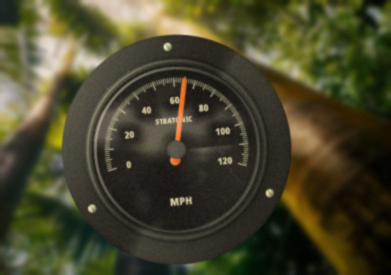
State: **65** mph
